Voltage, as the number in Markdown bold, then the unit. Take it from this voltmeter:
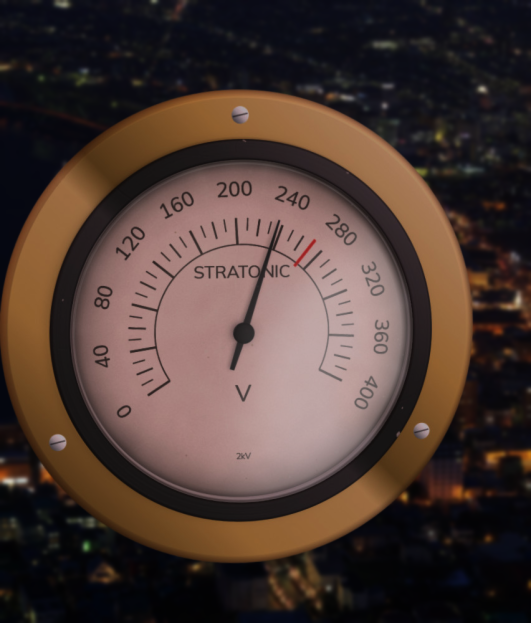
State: **235** V
